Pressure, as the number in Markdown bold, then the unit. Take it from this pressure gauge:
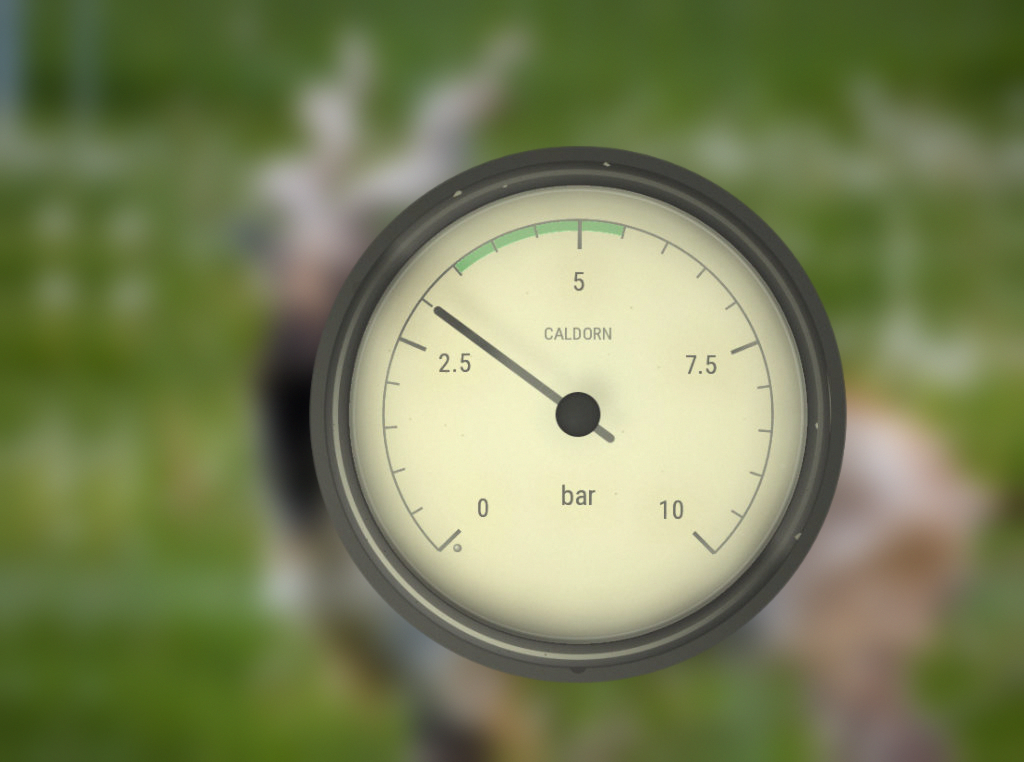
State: **3** bar
